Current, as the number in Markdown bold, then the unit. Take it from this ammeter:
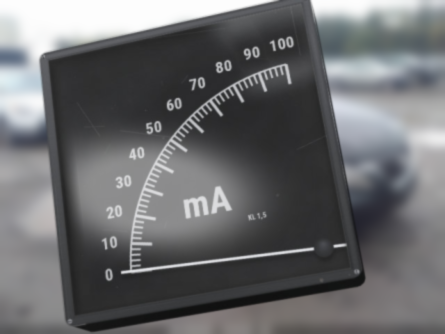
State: **0** mA
